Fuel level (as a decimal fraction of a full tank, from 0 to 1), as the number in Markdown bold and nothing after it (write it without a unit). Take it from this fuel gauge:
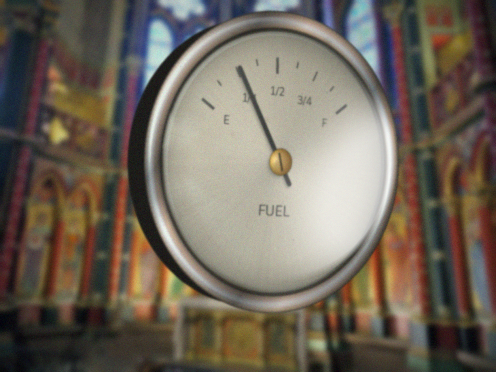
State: **0.25**
